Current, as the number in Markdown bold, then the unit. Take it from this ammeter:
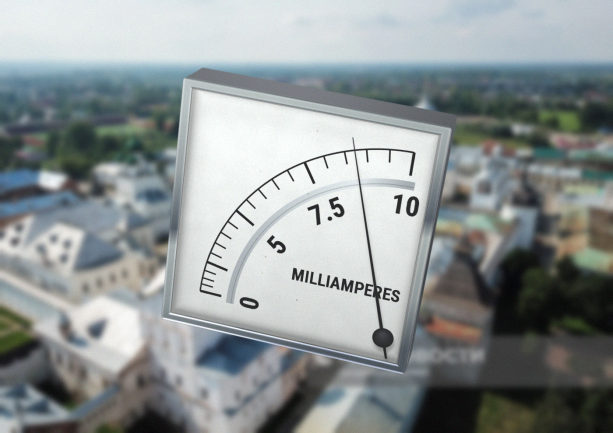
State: **8.75** mA
